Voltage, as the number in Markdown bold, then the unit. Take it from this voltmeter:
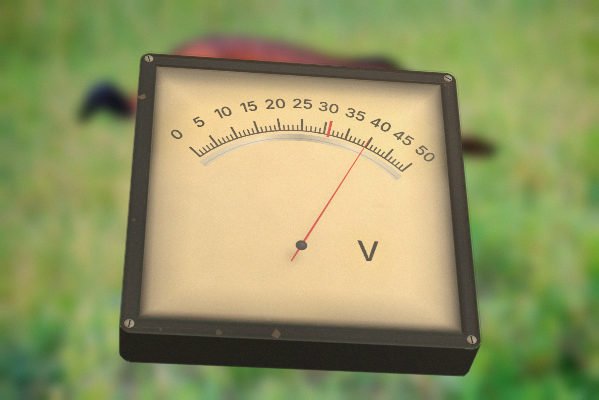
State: **40** V
